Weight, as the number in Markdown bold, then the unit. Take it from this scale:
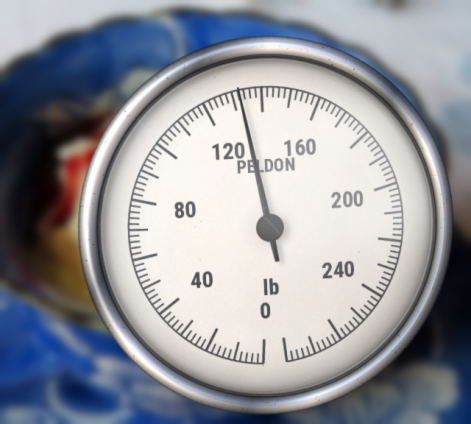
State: **132** lb
